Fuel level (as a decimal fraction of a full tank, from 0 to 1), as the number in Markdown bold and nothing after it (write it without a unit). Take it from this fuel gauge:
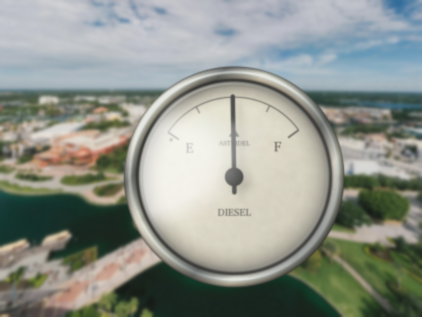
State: **0.5**
